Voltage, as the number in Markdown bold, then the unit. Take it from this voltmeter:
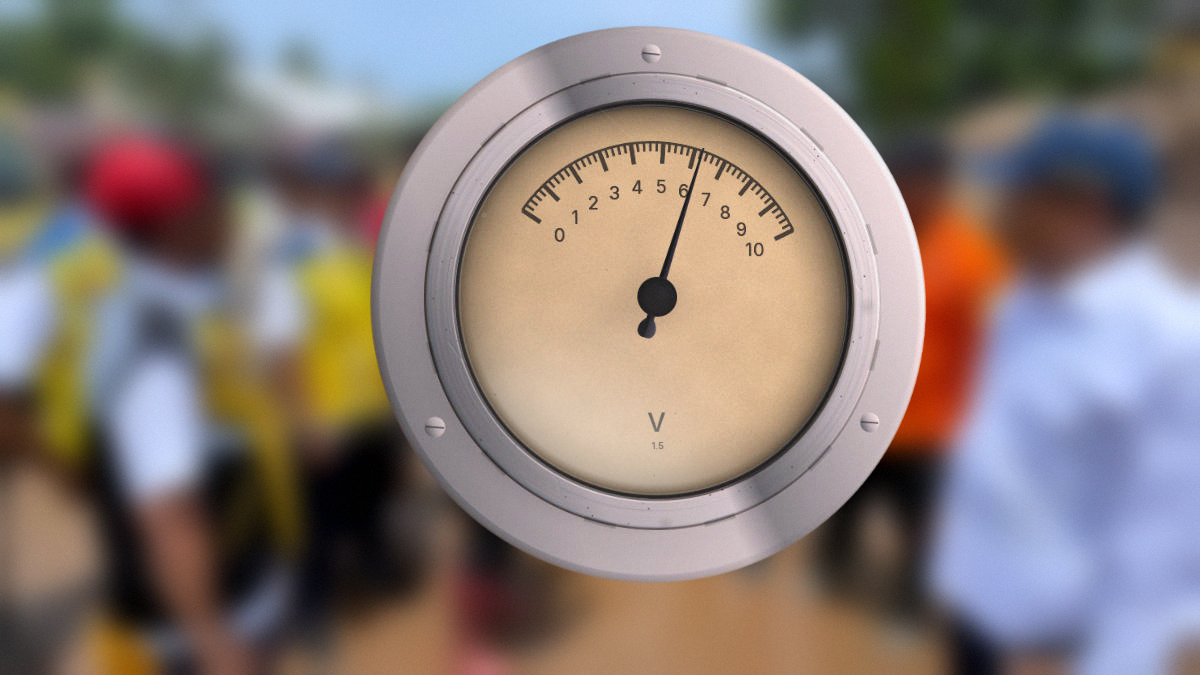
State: **6.2** V
